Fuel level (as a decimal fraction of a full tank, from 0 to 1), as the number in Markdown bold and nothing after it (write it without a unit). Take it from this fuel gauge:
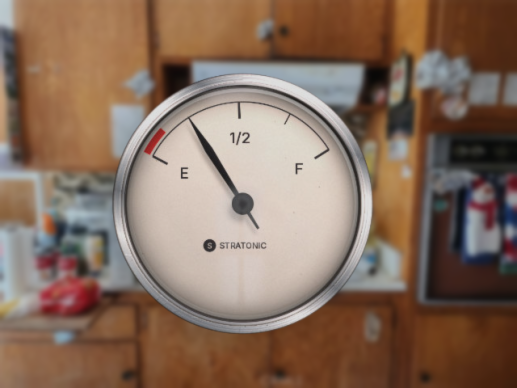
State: **0.25**
